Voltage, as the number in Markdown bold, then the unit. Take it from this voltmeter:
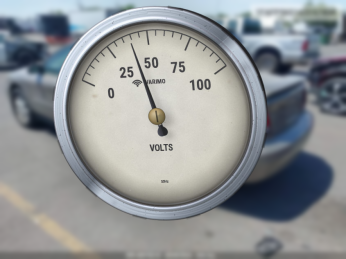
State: **40** V
